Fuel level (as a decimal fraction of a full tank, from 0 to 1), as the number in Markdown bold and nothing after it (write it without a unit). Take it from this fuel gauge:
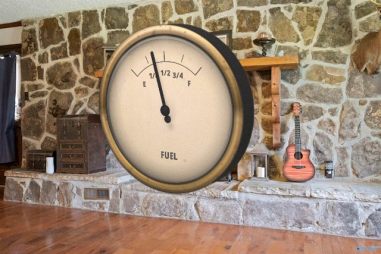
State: **0.375**
